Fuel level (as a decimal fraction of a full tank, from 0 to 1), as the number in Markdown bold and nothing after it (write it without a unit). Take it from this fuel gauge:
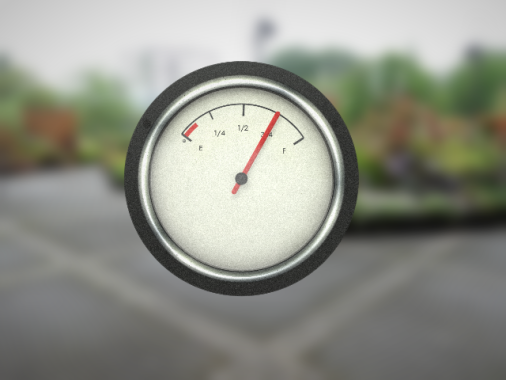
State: **0.75**
